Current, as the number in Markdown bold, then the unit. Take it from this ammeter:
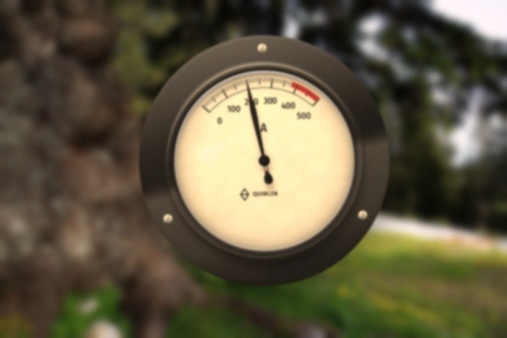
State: **200** A
